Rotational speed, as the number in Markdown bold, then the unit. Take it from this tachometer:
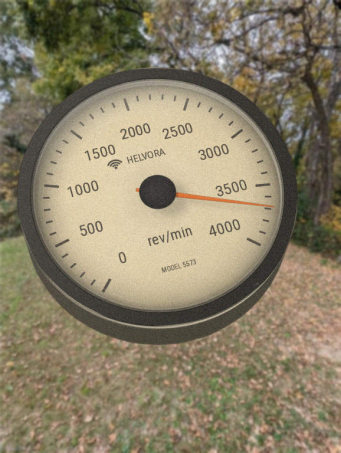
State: **3700** rpm
